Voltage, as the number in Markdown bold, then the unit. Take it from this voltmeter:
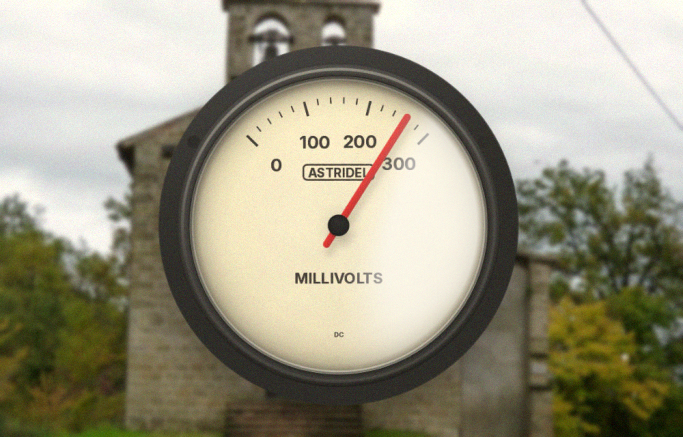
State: **260** mV
